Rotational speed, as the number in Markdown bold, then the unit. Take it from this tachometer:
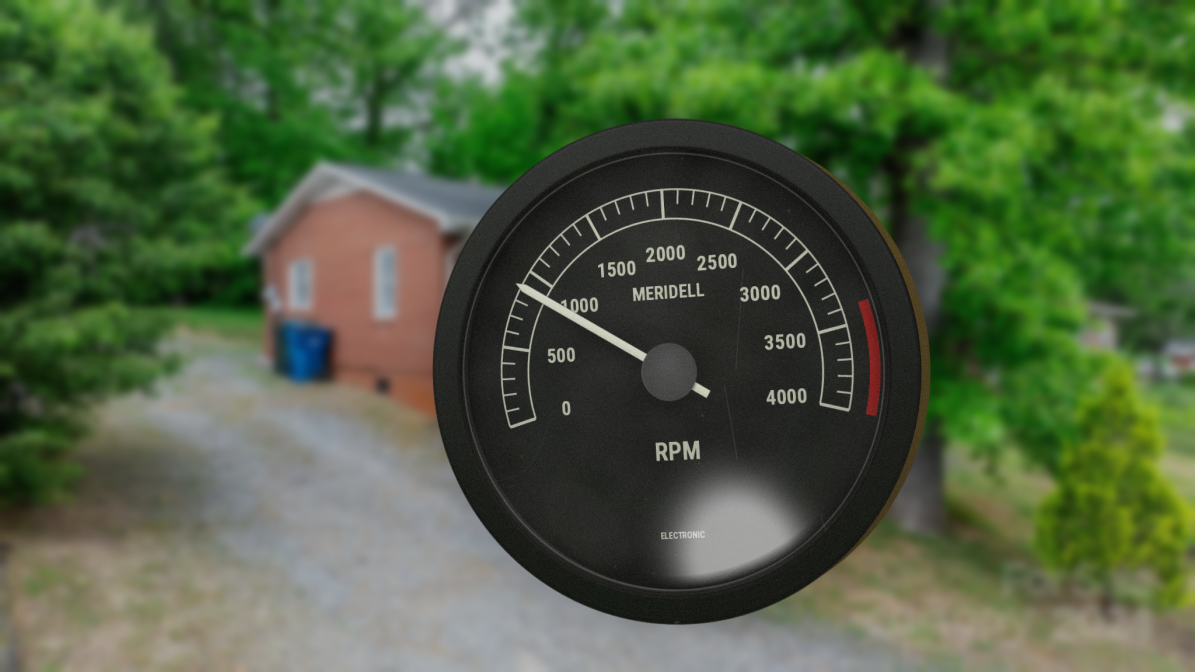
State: **900** rpm
